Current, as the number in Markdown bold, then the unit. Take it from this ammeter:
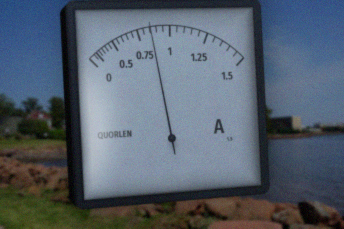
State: **0.85** A
